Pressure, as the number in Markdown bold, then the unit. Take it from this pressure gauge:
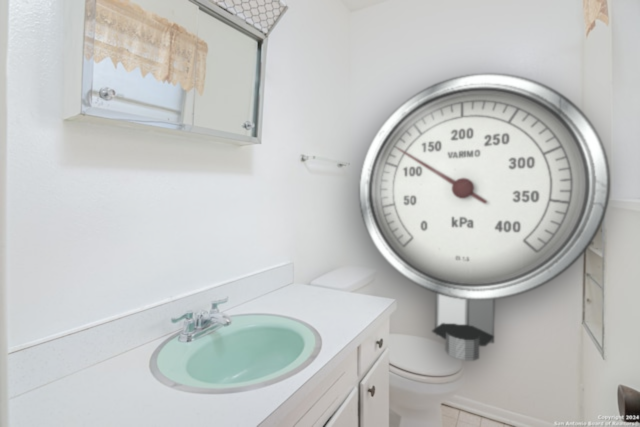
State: **120** kPa
